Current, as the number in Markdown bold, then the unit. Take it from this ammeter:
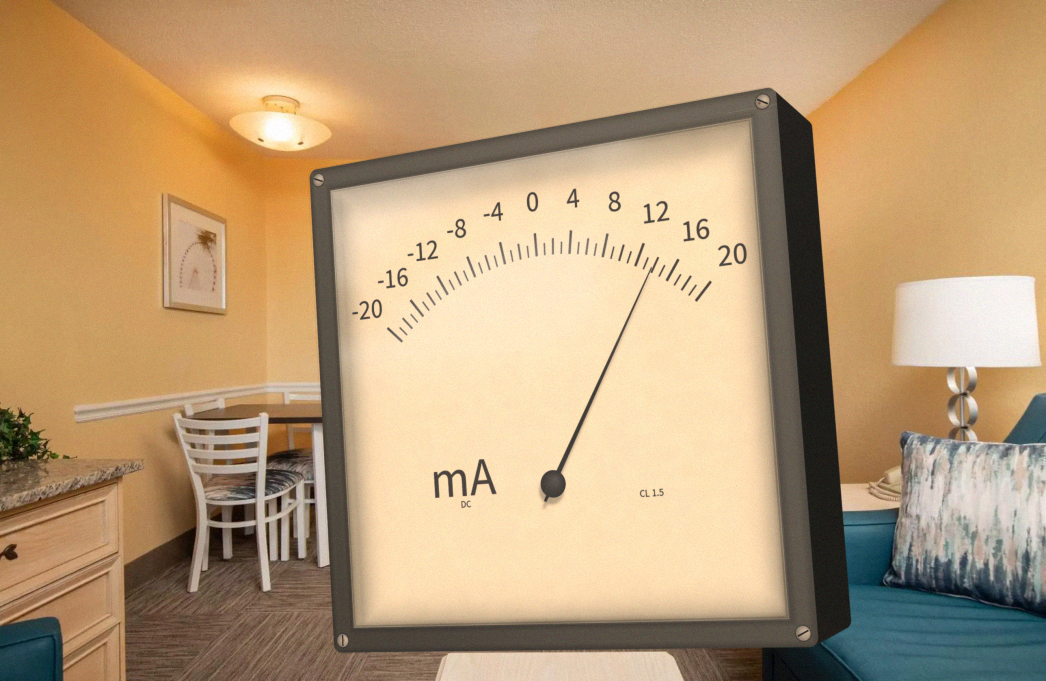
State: **14** mA
